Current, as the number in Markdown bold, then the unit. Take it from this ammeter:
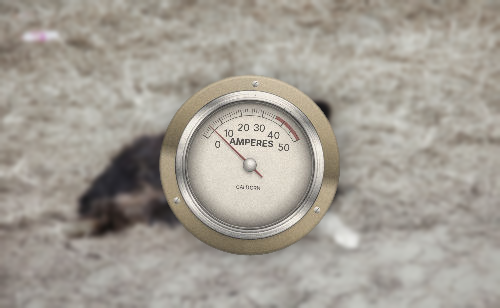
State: **5** A
